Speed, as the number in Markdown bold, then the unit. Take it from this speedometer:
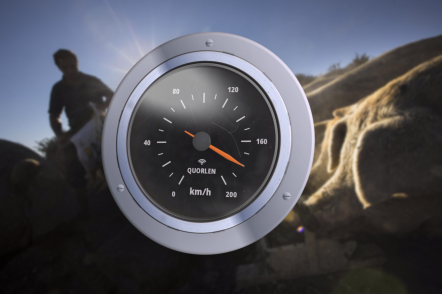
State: **180** km/h
